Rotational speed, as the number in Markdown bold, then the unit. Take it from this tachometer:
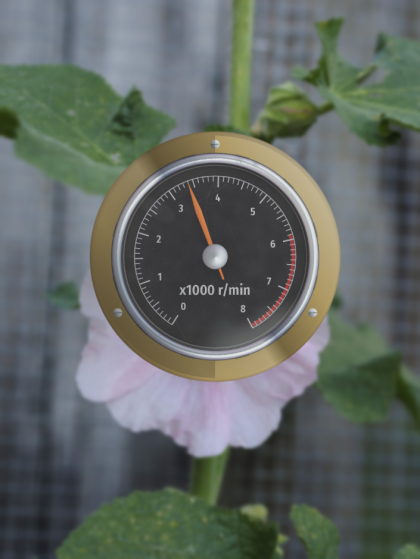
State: **3400** rpm
